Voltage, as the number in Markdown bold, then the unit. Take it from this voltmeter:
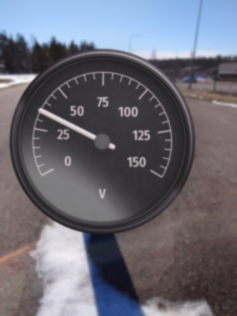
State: **35** V
